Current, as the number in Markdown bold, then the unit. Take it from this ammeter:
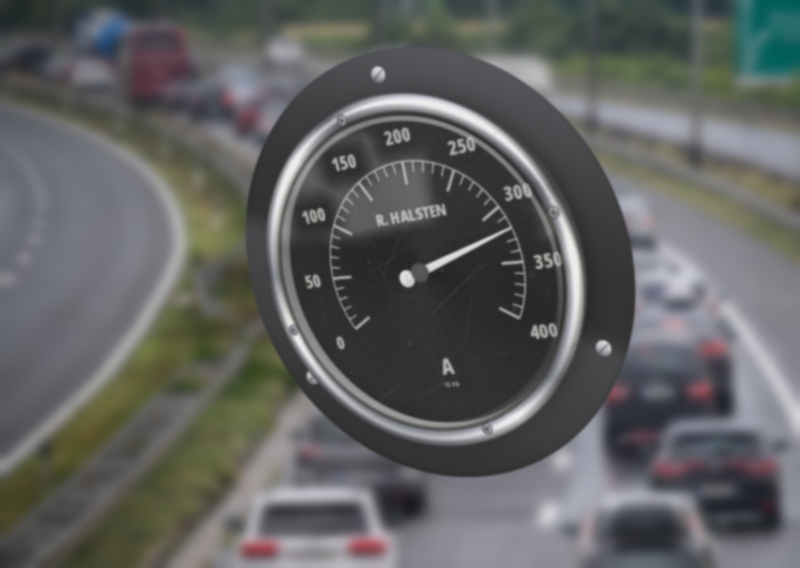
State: **320** A
